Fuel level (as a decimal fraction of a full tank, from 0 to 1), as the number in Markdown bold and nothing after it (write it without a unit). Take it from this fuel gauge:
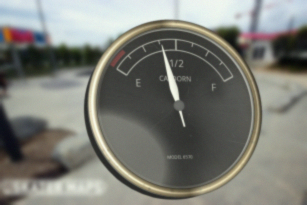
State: **0.375**
